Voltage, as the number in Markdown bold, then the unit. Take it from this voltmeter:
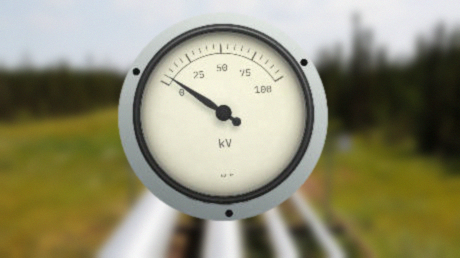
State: **5** kV
